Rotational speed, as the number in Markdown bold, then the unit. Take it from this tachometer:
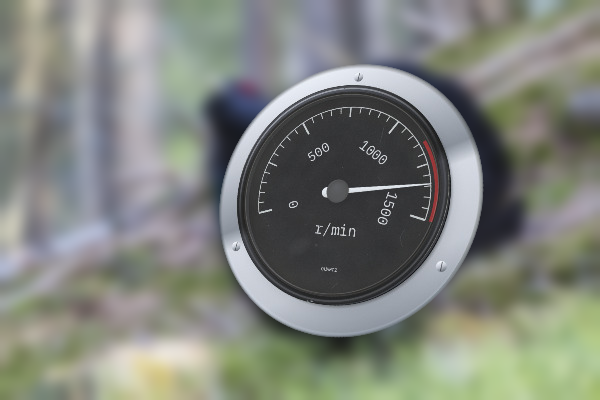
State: **1350** rpm
